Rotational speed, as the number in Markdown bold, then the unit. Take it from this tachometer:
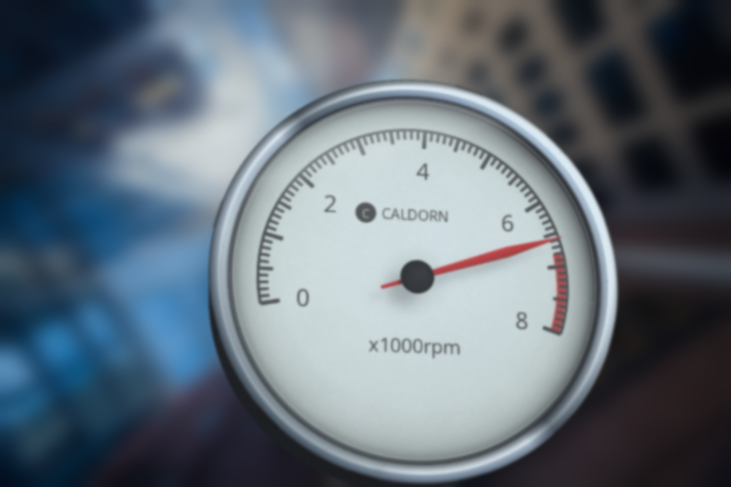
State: **6600** rpm
